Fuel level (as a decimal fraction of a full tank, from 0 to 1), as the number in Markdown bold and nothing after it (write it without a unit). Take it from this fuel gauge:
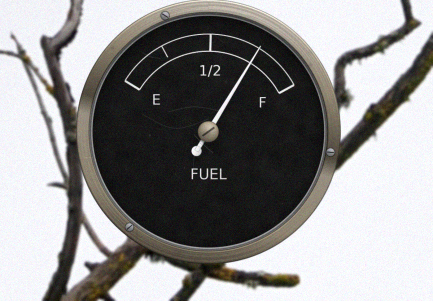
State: **0.75**
